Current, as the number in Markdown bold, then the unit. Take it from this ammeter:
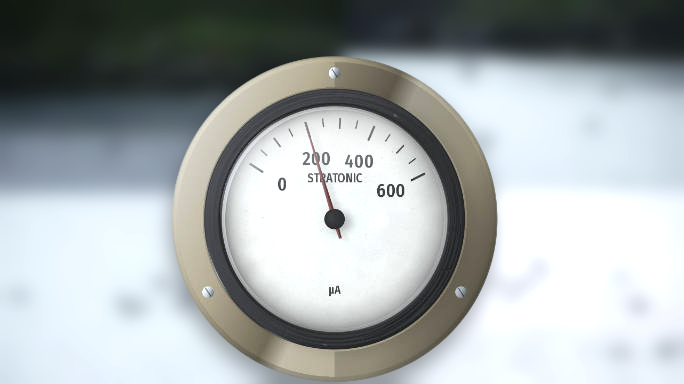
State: **200** µA
